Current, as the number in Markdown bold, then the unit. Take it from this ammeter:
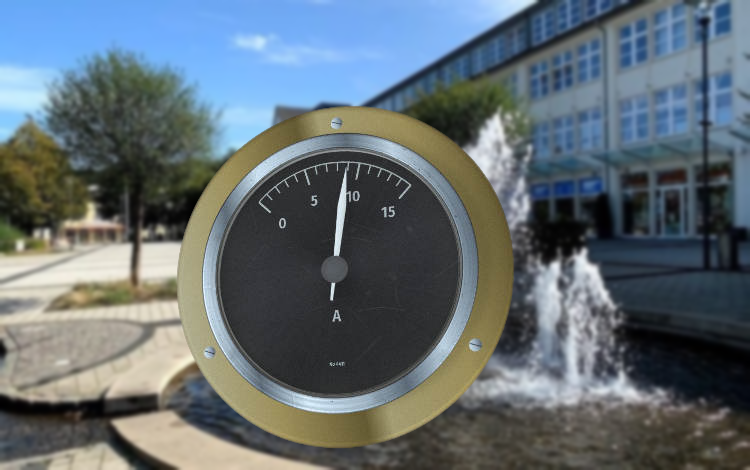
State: **9** A
